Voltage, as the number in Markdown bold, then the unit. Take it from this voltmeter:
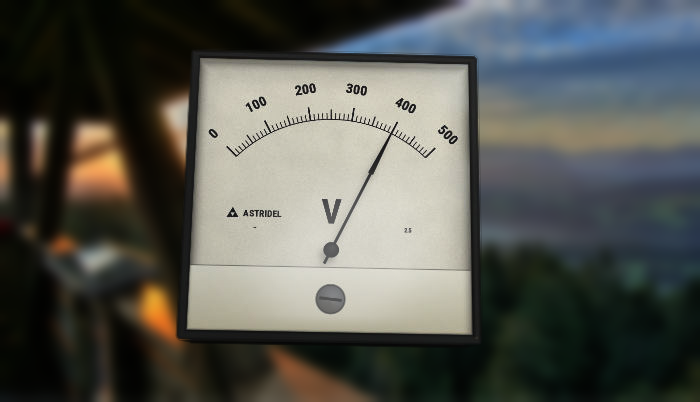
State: **400** V
